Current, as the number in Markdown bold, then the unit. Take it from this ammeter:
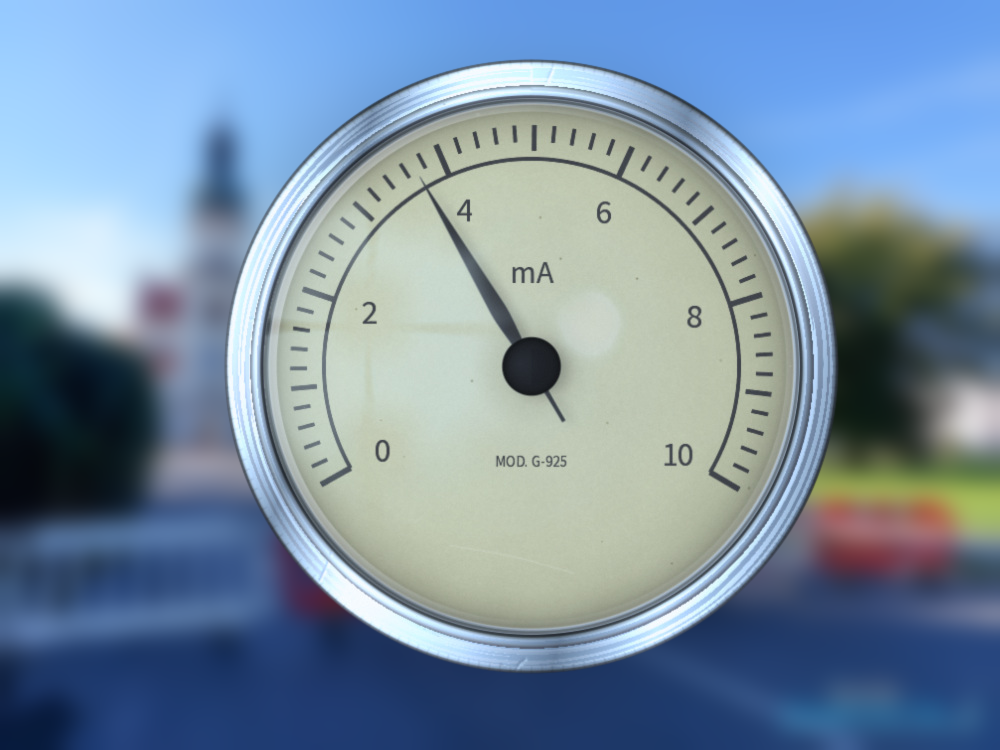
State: **3.7** mA
